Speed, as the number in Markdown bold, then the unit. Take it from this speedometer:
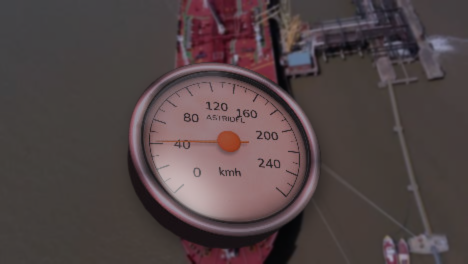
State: **40** km/h
